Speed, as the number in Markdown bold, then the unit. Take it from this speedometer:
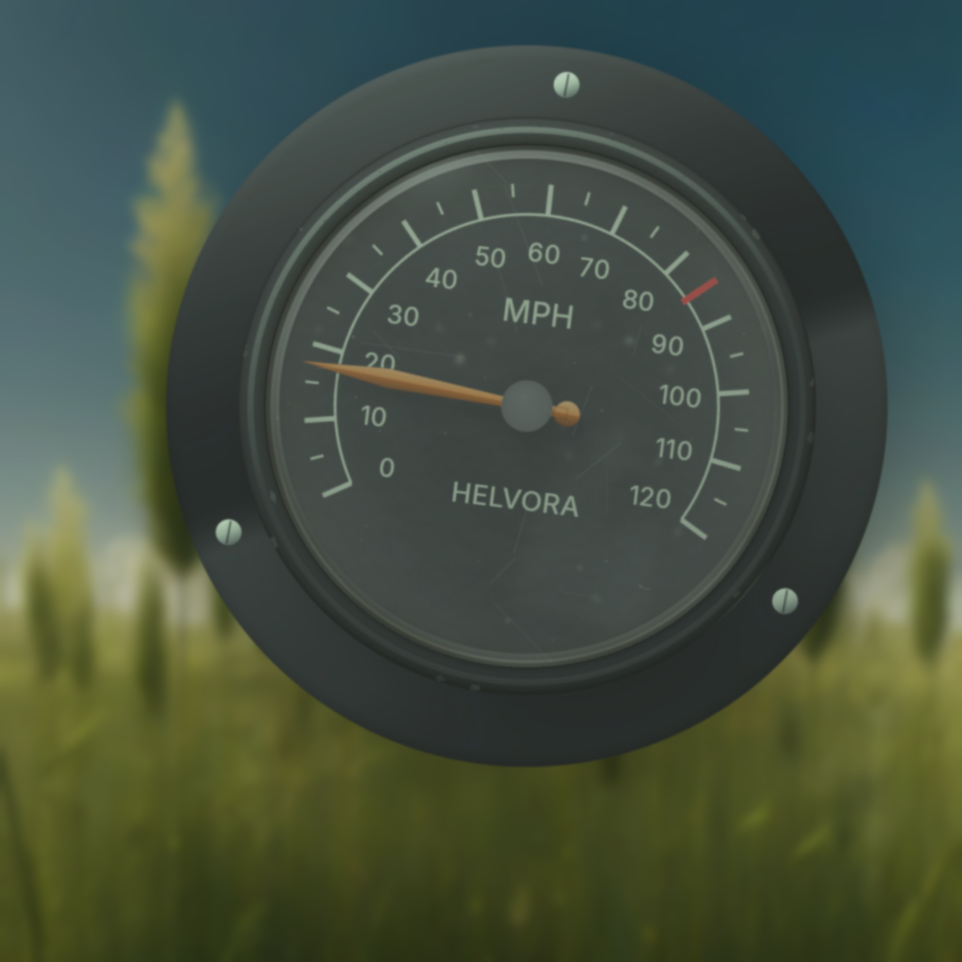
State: **17.5** mph
